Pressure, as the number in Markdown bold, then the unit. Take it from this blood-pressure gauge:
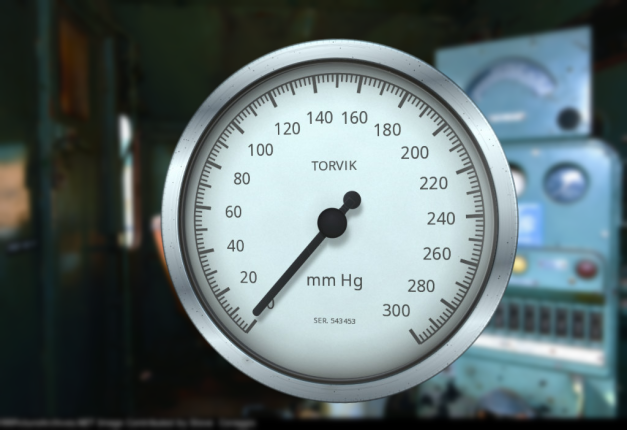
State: **2** mmHg
